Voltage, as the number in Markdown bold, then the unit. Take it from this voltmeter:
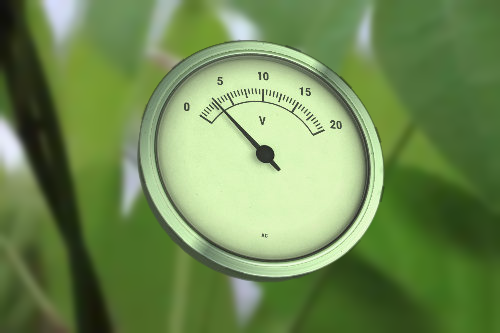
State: **2.5** V
